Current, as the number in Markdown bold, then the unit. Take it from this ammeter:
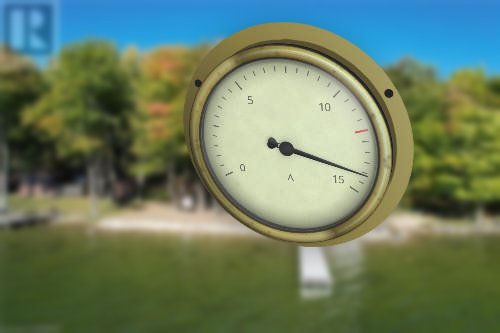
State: **14** A
